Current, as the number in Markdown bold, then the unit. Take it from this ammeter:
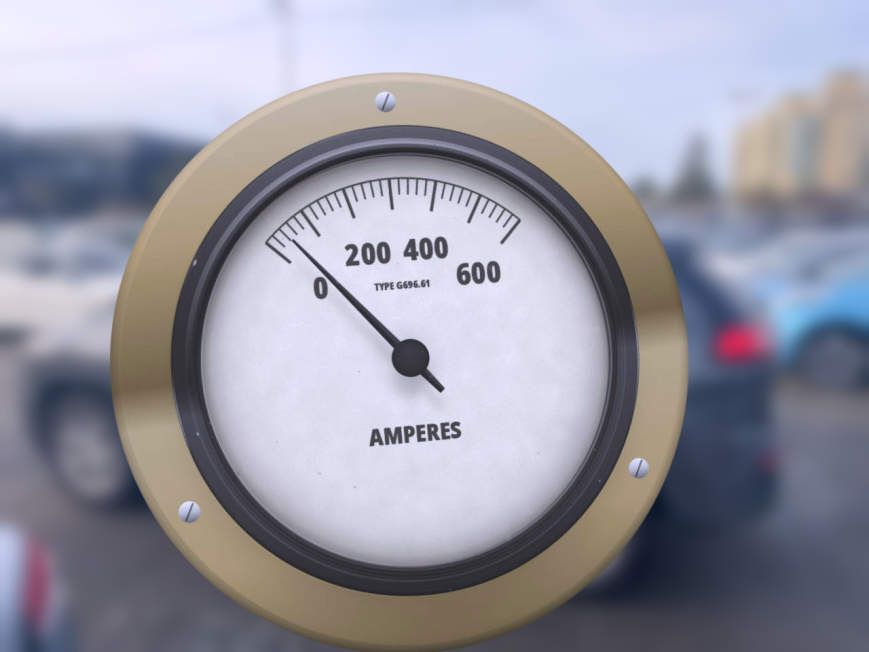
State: **40** A
